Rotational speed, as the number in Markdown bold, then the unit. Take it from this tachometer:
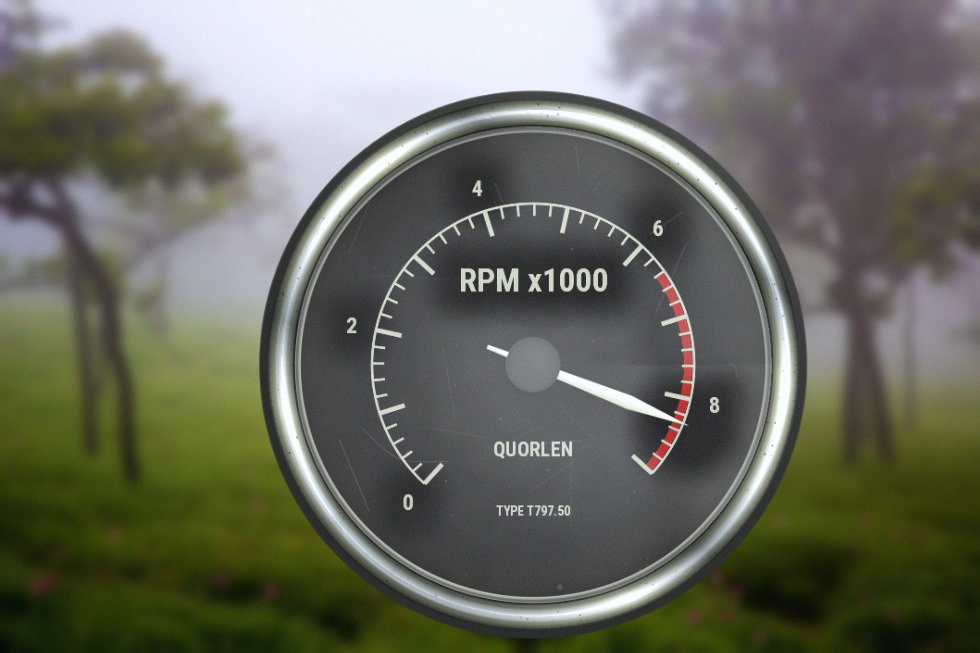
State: **8300** rpm
